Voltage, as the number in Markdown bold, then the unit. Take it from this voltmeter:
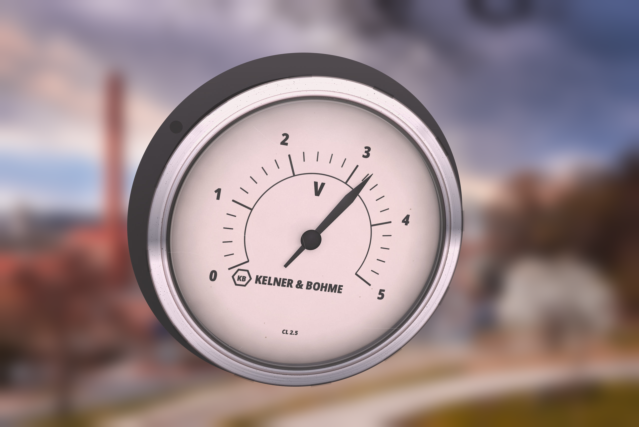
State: **3.2** V
